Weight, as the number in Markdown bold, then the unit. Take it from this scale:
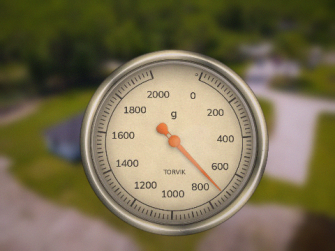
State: **720** g
